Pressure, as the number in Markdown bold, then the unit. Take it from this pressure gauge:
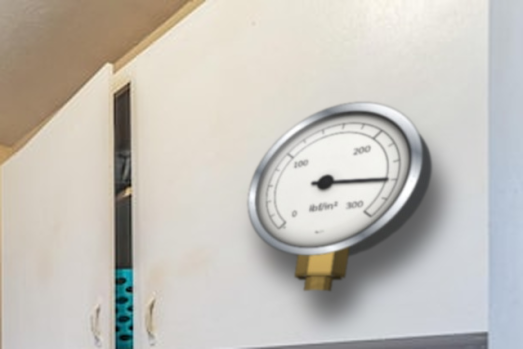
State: **260** psi
